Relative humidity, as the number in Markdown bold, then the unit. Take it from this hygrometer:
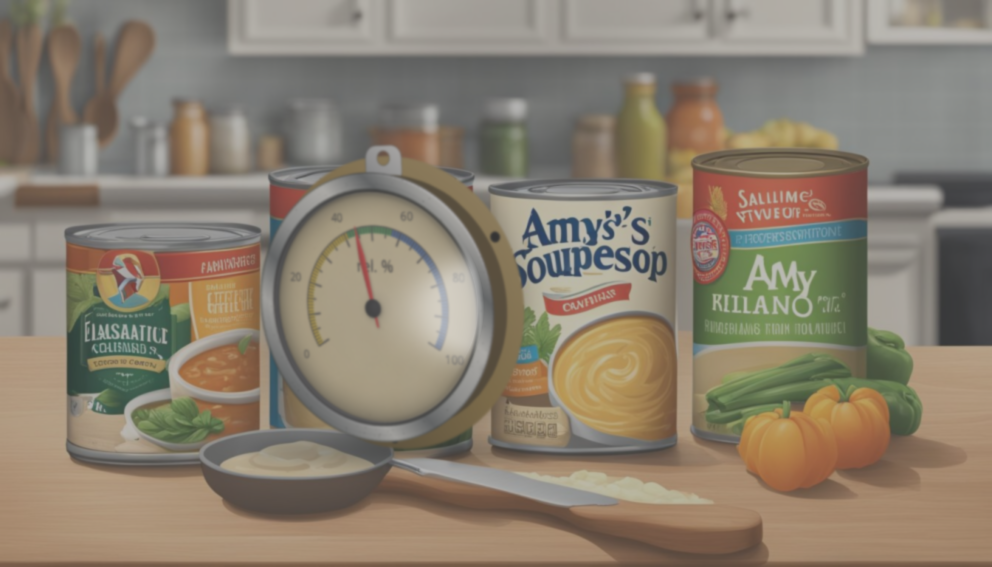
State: **45** %
